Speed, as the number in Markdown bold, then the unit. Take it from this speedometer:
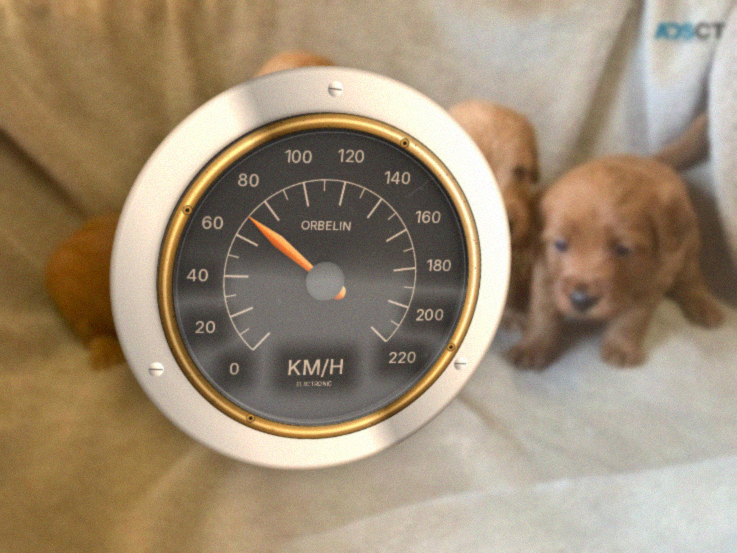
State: **70** km/h
